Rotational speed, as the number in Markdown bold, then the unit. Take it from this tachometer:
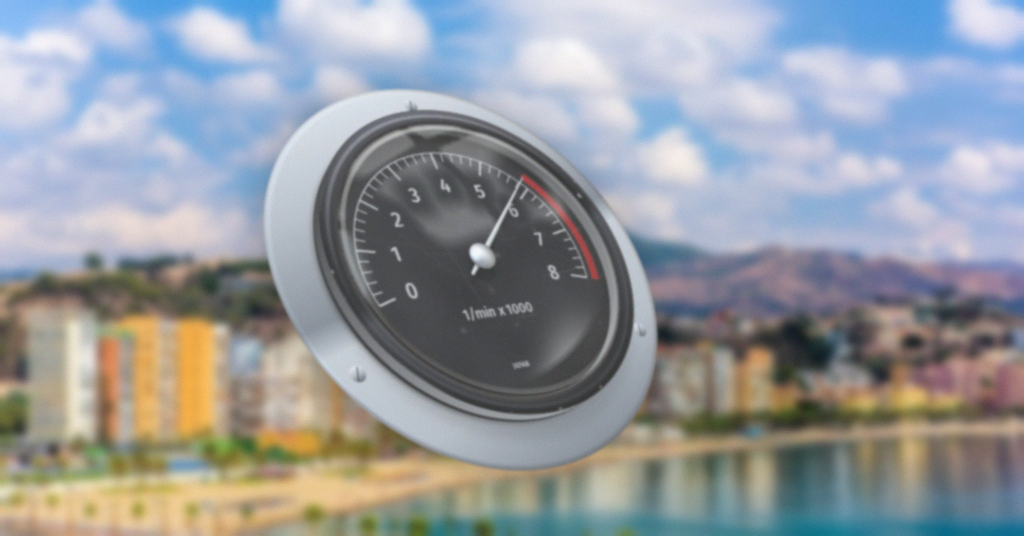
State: **5800** rpm
